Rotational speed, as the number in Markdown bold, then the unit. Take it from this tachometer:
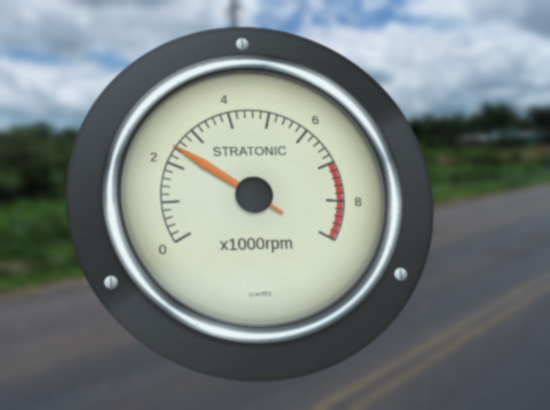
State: **2400** rpm
